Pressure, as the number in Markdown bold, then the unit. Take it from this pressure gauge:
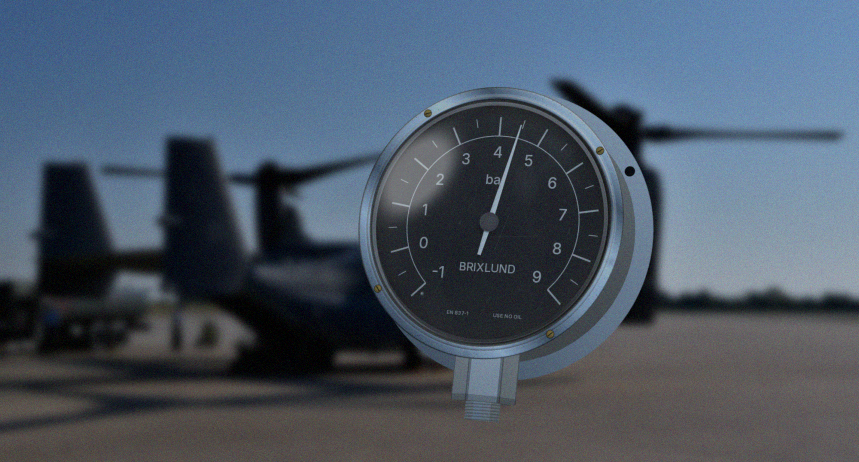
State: **4.5** bar
